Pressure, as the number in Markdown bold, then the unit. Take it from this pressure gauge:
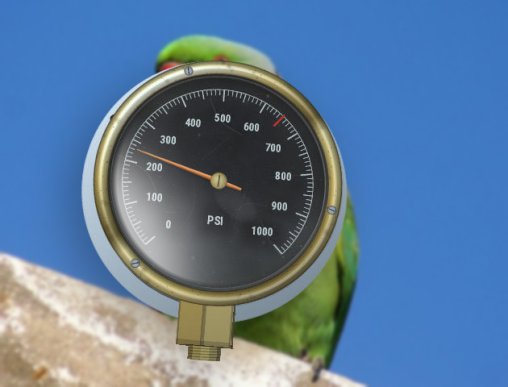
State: **230** psi
